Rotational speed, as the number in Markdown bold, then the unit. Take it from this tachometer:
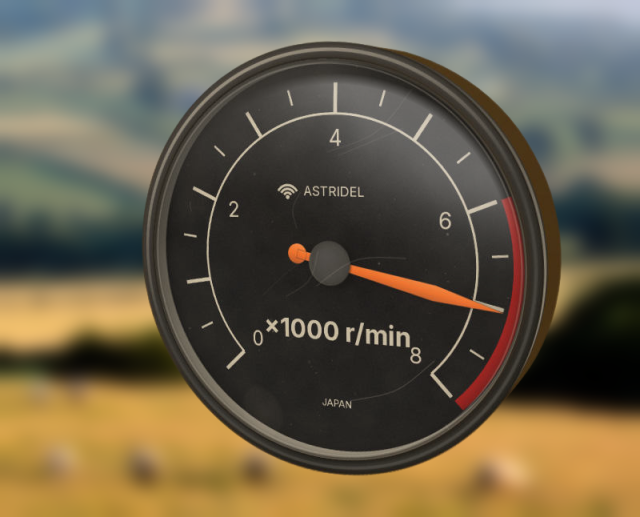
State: **7000** rpm
